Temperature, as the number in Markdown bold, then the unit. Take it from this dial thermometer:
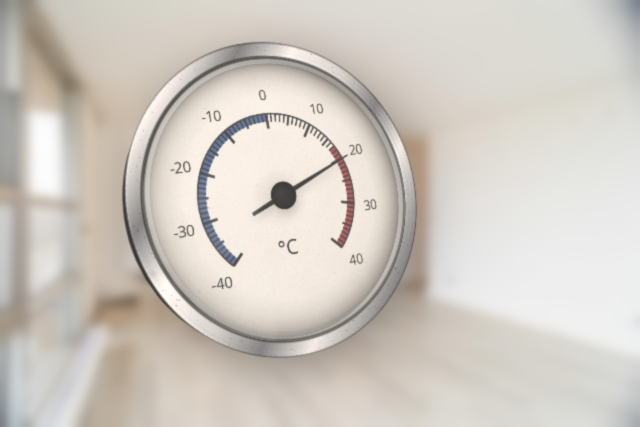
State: **20** °C
